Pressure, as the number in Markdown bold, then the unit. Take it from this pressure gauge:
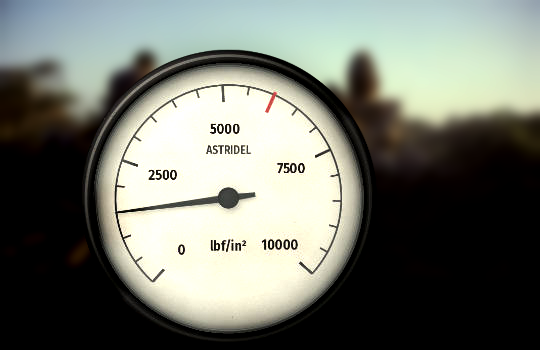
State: **1500** psi
